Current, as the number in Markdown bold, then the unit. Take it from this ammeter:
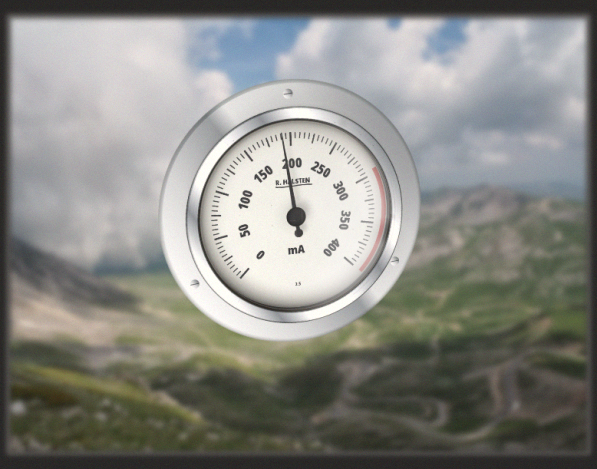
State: **190** mA
